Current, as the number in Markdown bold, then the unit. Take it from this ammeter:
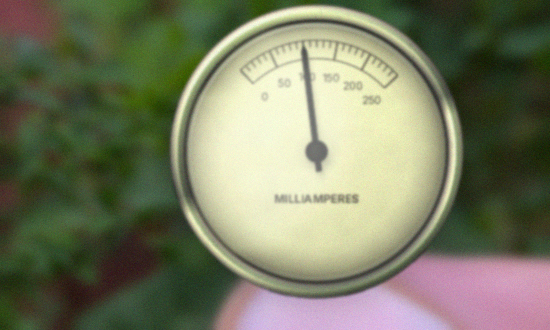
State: **100** mA
